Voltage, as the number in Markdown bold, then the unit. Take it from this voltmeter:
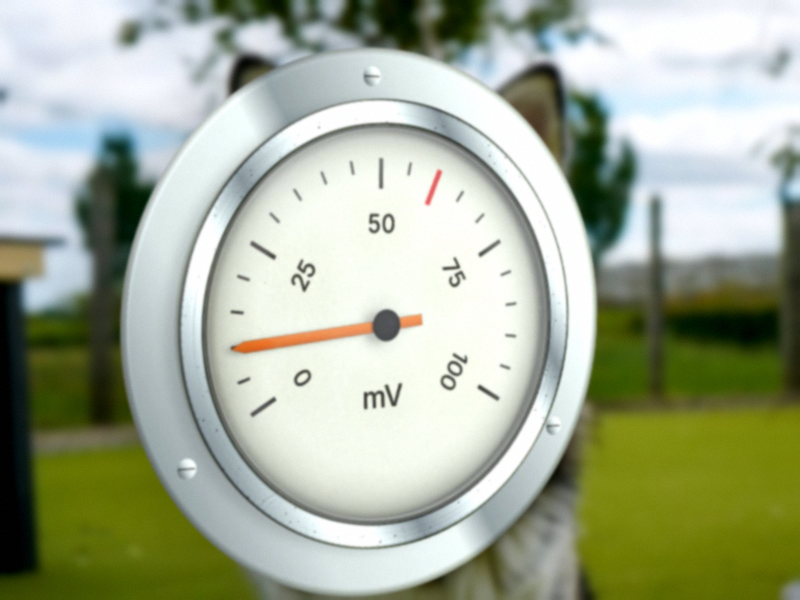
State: **10** mV
